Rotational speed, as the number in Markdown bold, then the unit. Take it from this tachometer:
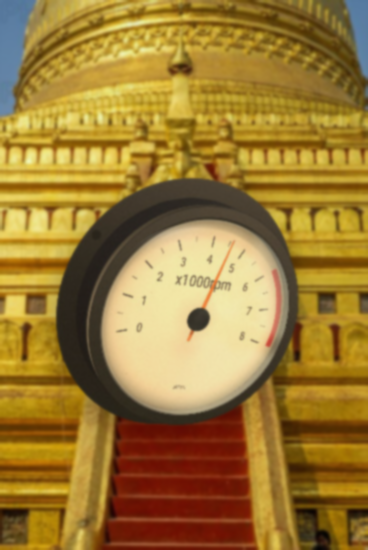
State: **4500** rpm
